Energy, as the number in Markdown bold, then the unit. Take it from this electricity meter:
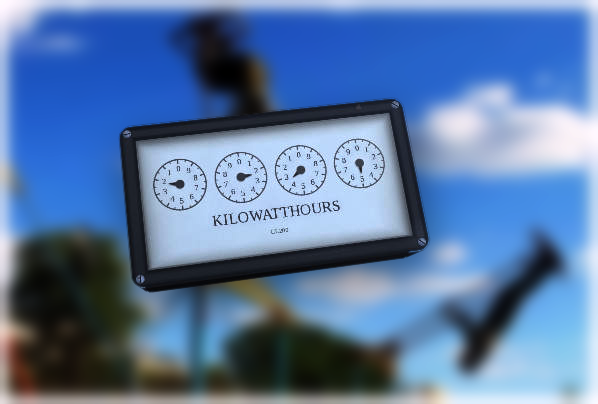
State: **2235** kWh
